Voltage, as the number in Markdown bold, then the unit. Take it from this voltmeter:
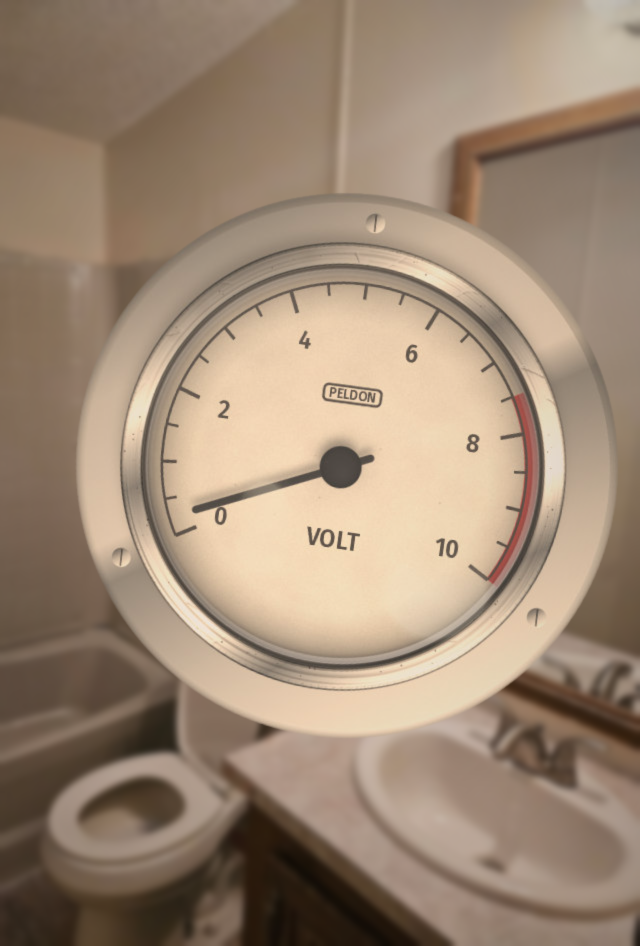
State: **0.25** V
